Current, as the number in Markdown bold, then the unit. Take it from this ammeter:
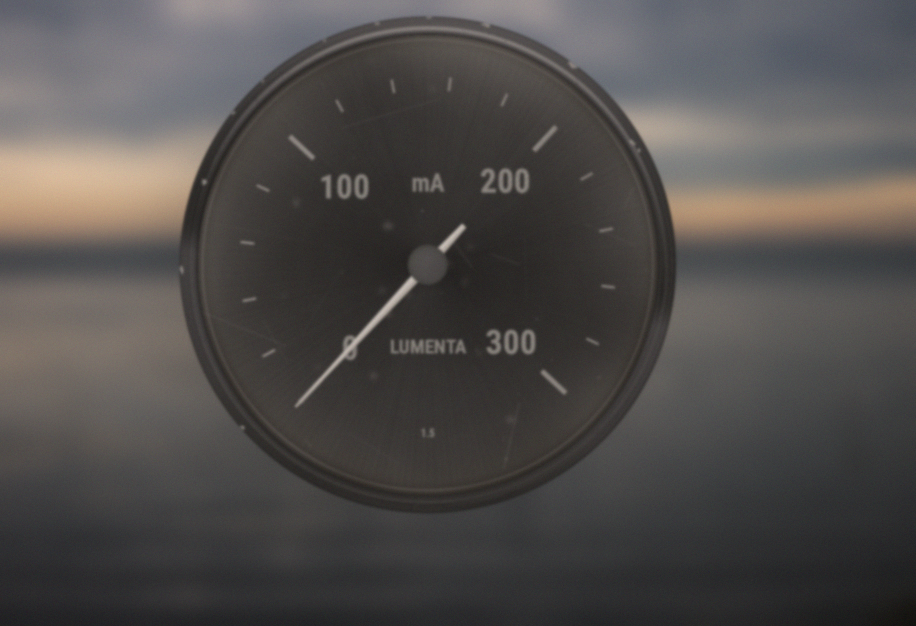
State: **0** mA
